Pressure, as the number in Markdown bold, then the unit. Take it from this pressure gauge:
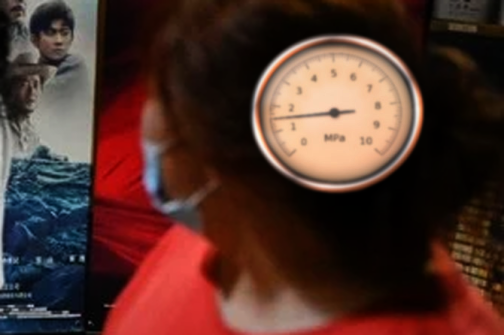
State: **1.5** MPa
